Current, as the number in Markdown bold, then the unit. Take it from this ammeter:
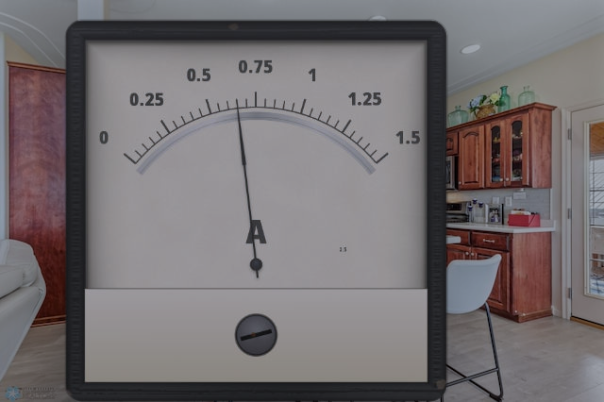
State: **0.65** A
